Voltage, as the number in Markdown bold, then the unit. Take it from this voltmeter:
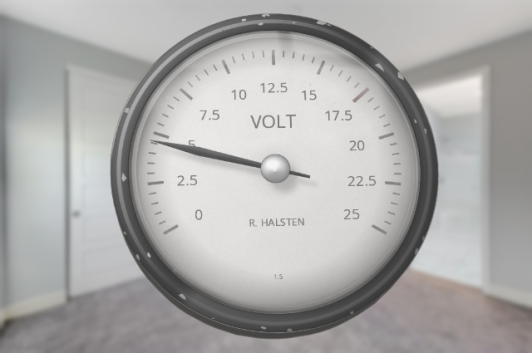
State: **4.5** V
